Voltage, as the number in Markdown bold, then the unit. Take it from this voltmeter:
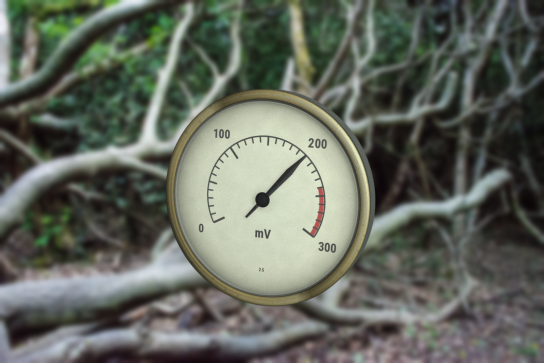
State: **200** mV
